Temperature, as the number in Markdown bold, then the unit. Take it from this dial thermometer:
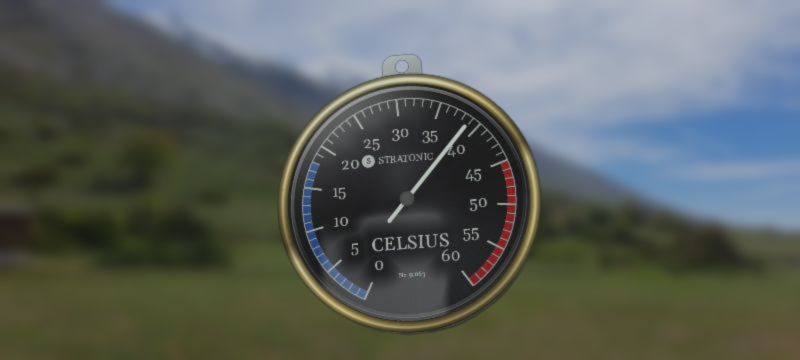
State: **39** °C
